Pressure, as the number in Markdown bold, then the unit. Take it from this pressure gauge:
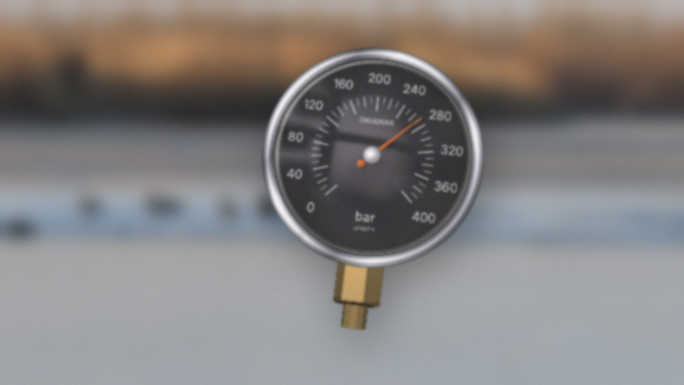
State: **270** bar
